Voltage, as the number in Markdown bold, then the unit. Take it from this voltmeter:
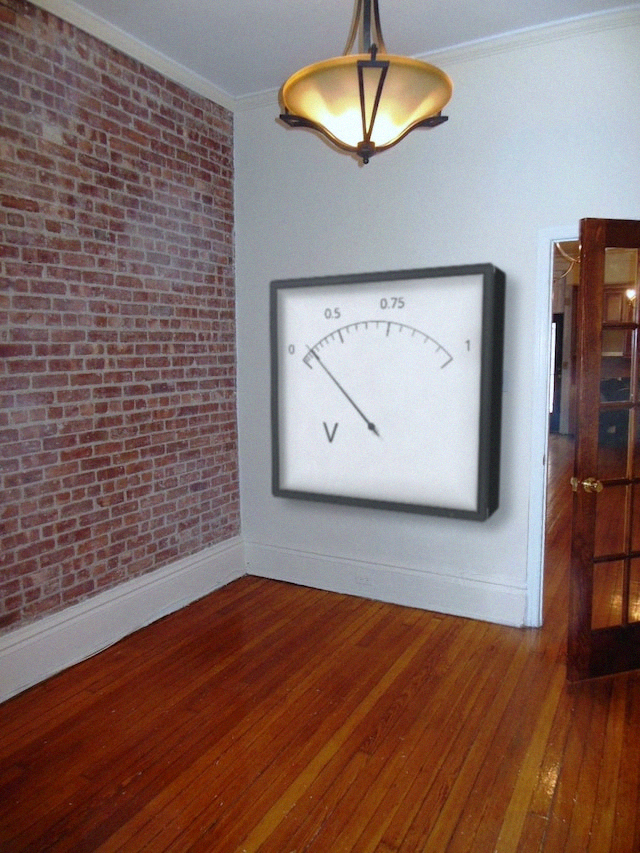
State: **0.25** V
